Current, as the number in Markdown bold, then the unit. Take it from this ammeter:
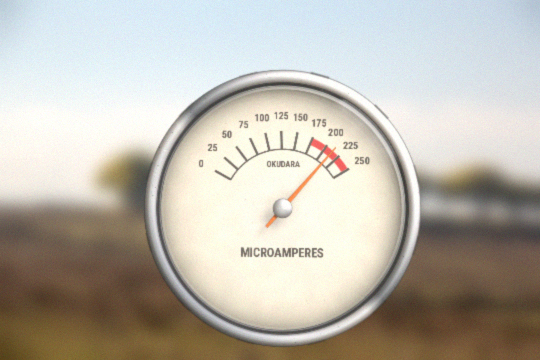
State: **212.5** µA
